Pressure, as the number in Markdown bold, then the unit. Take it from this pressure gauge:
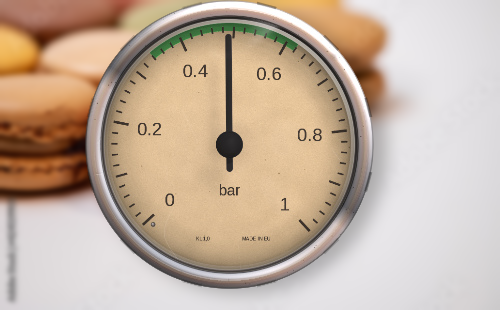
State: **0.49** bar
